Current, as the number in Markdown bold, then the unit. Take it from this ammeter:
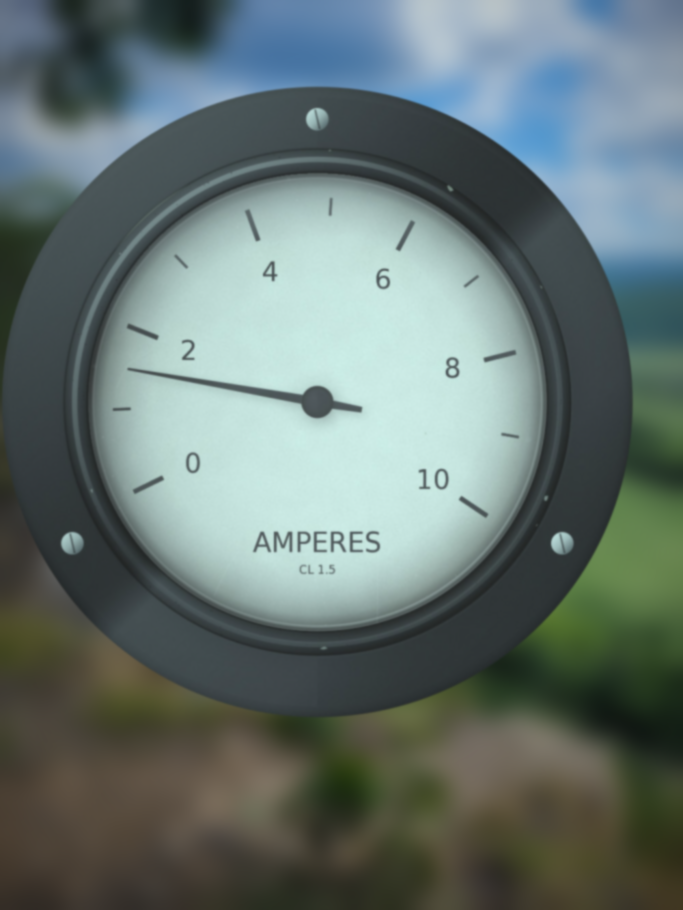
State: **1.5** A
